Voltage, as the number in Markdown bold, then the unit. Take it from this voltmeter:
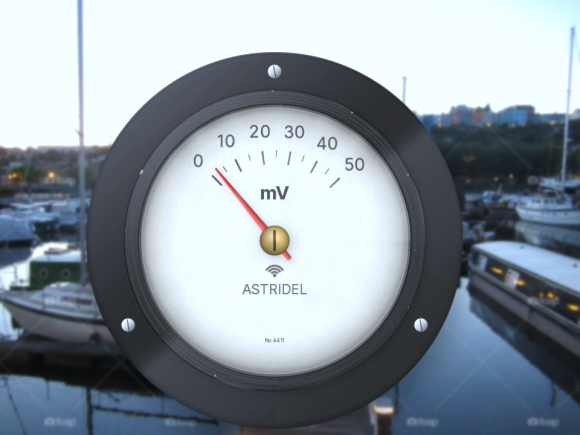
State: **2.5** mV
